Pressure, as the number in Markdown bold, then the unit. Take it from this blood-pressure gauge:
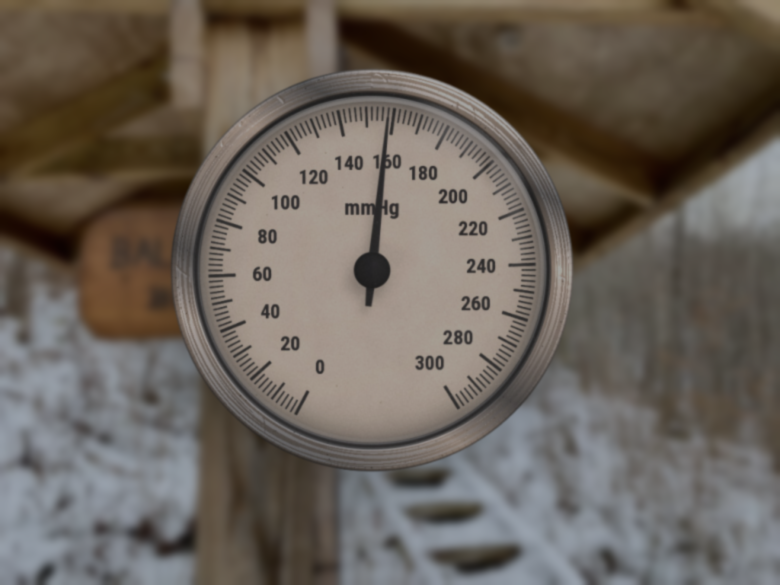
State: **158** mmHg
